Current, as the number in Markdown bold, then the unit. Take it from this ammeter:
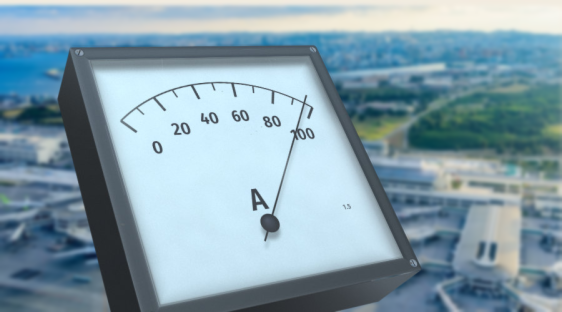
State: **95** A
